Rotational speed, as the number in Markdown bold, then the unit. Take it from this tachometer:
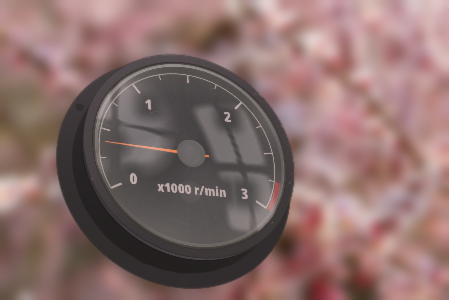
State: **375** rpm
